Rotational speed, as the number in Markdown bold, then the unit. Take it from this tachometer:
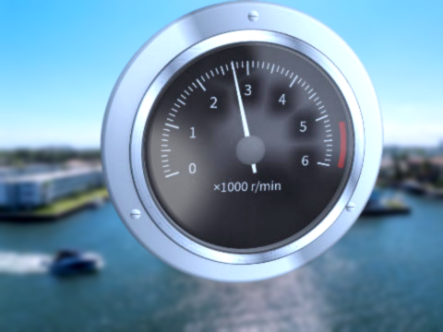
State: **2700** rpm
